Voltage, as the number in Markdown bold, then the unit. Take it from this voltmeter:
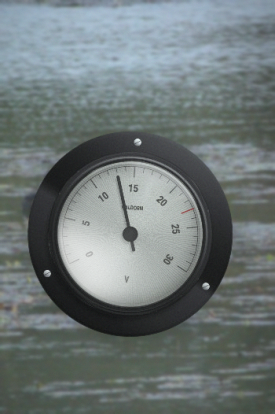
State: **13** V
